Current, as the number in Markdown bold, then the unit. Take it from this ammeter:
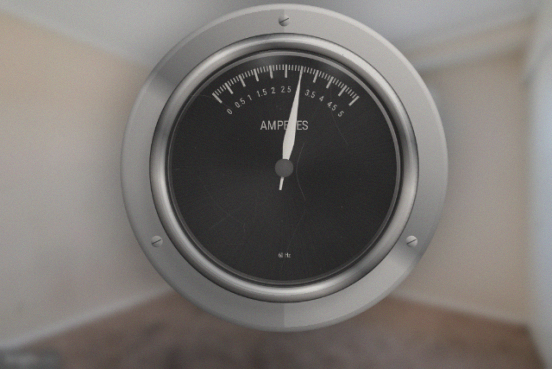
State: **3** A
